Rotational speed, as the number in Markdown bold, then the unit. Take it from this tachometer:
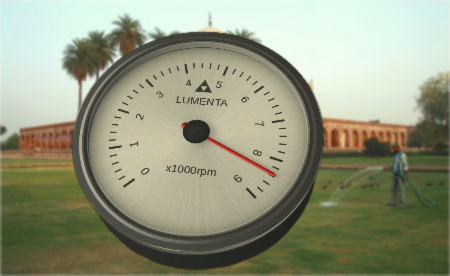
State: **8400** rpm
